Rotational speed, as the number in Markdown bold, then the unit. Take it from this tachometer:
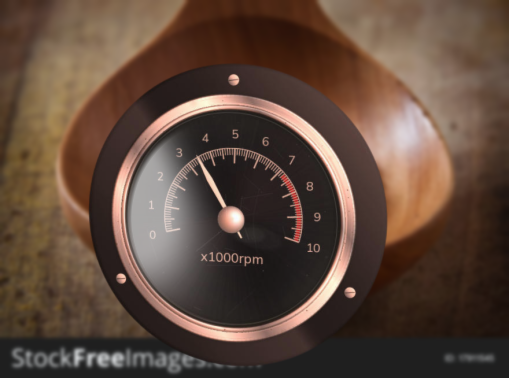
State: **3500** rpm
